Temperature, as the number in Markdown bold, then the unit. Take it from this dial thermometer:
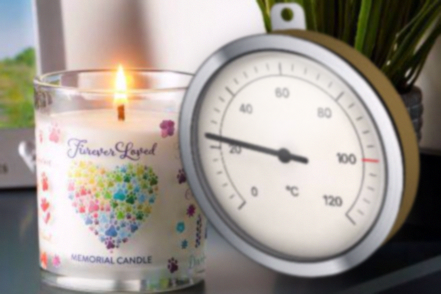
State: **24** °C
